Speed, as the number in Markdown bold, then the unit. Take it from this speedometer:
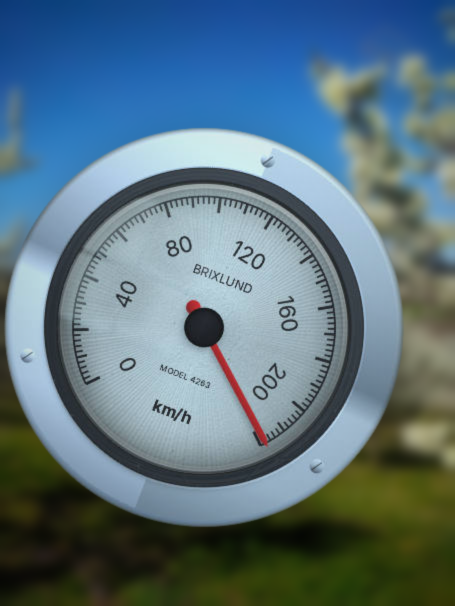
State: **218** km/h
